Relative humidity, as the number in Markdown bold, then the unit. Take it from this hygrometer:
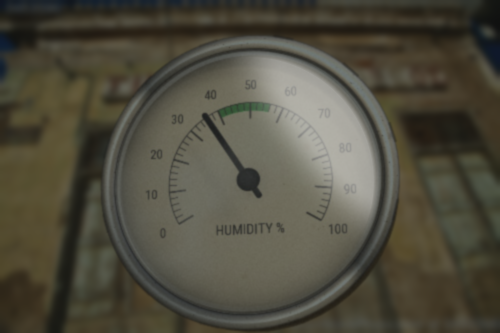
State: **36** %
